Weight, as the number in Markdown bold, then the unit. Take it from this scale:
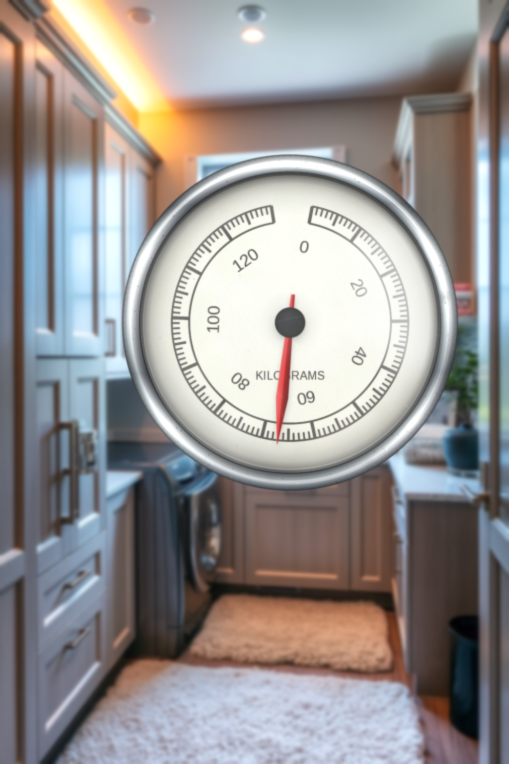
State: **67** kg
